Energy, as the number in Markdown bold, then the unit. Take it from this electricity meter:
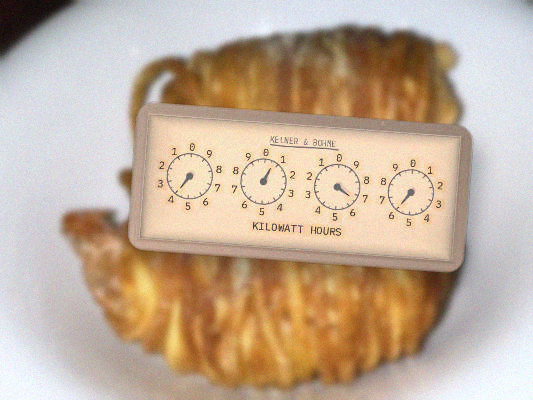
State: **4066** kWh
